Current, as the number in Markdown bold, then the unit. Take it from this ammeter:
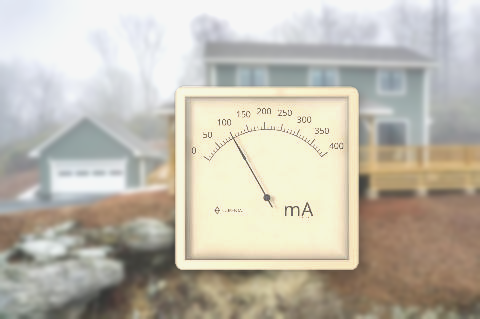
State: **100** mA
